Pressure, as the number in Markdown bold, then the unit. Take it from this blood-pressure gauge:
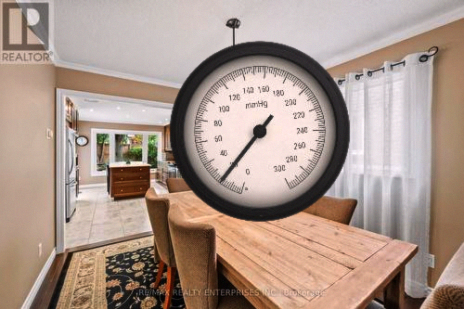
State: **20** mmHg
